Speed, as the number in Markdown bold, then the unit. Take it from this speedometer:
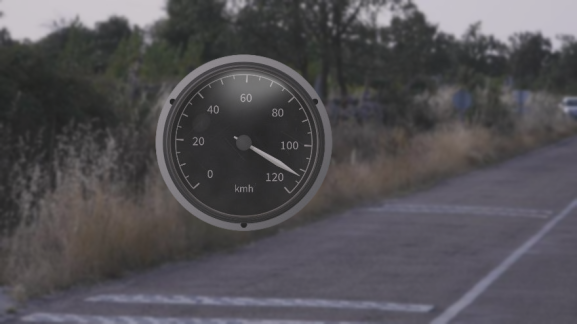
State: **112.5** km/h
